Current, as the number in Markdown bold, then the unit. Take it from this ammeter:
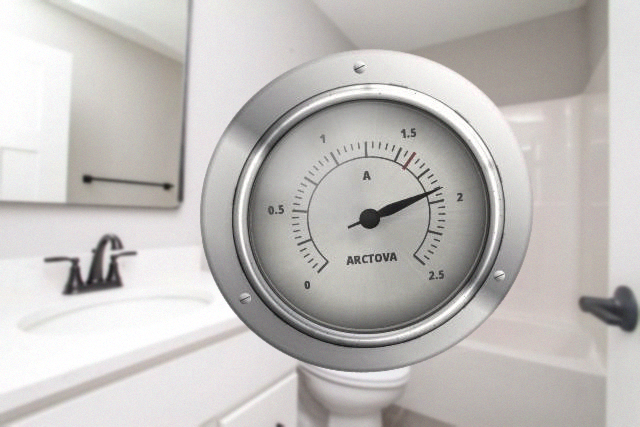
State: **1.9** A
